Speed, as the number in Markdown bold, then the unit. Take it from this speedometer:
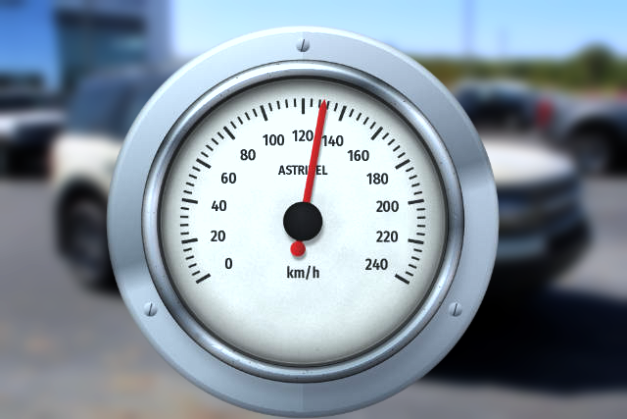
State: **130** km/h
